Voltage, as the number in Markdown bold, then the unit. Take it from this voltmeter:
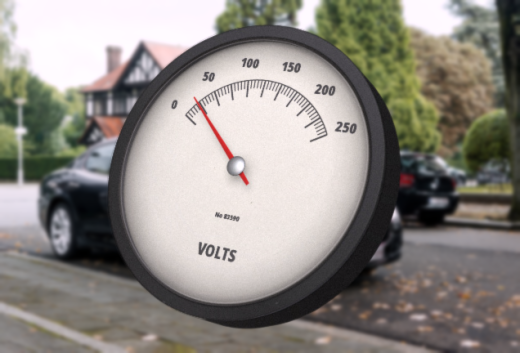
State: **25** V
